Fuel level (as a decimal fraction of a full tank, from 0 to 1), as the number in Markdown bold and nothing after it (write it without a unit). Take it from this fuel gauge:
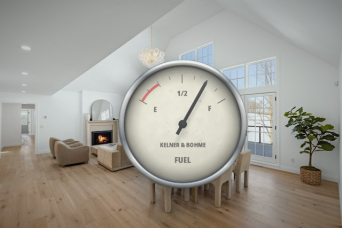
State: **0.75**
